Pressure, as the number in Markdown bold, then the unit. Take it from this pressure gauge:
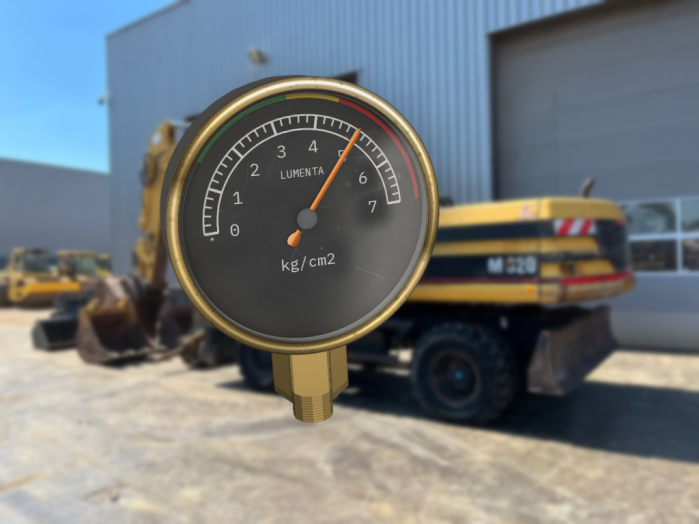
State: **5** kg/cm²
